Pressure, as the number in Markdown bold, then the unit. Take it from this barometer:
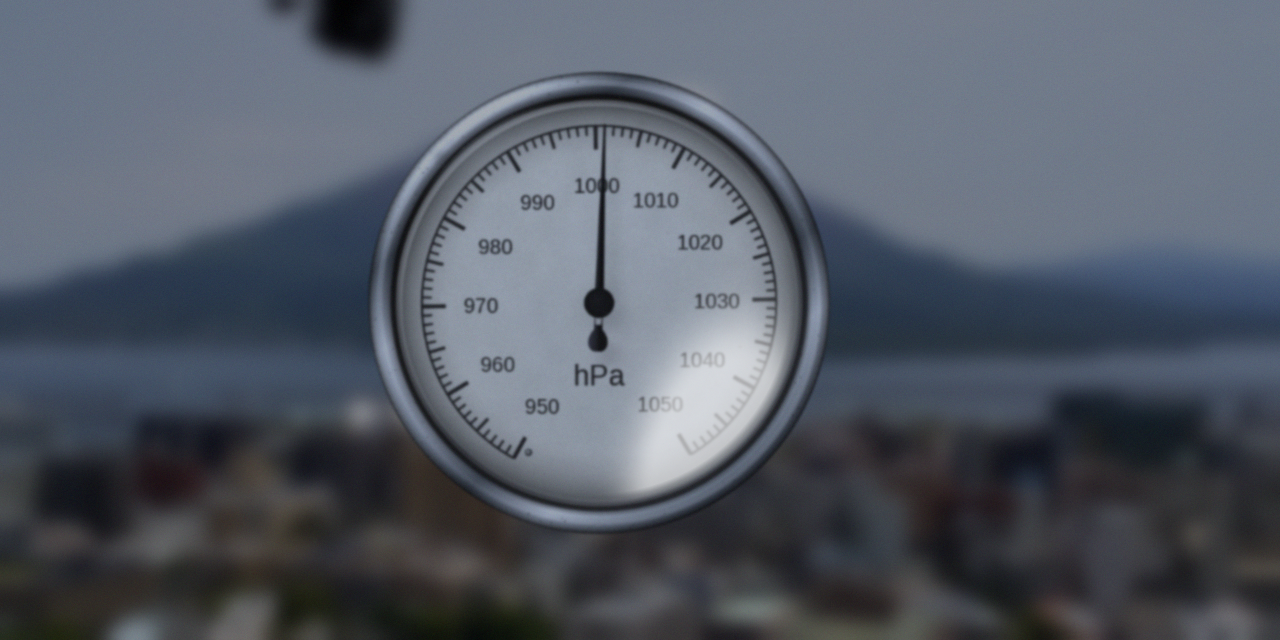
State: **1001** hPa
